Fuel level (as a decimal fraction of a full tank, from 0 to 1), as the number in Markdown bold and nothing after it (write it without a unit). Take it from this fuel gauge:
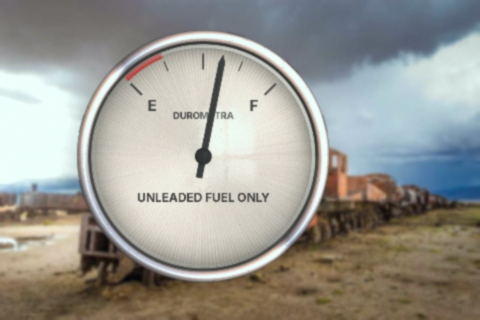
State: **0.625**
